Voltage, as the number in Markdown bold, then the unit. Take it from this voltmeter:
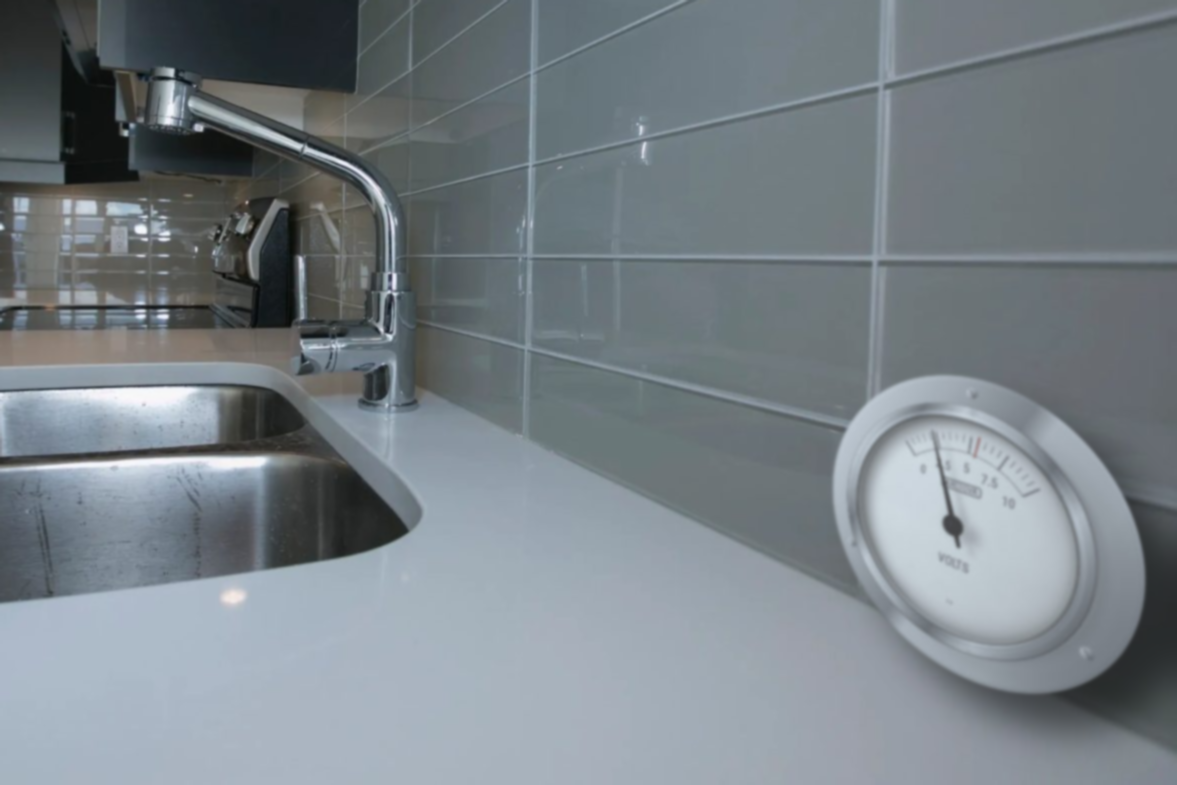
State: **2.5** V
